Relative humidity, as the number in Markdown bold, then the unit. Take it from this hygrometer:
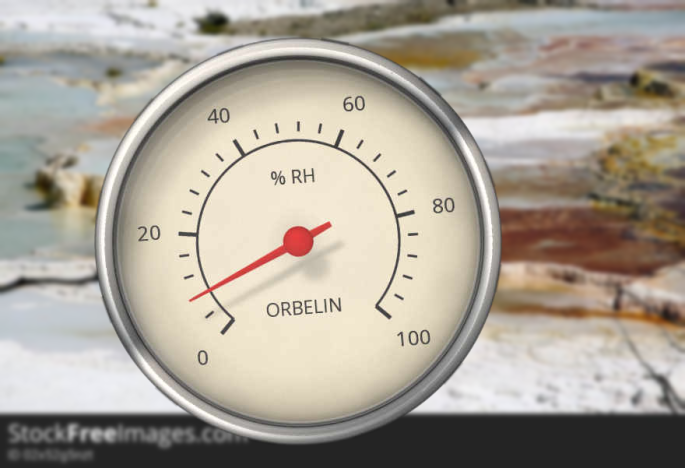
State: **8** %
